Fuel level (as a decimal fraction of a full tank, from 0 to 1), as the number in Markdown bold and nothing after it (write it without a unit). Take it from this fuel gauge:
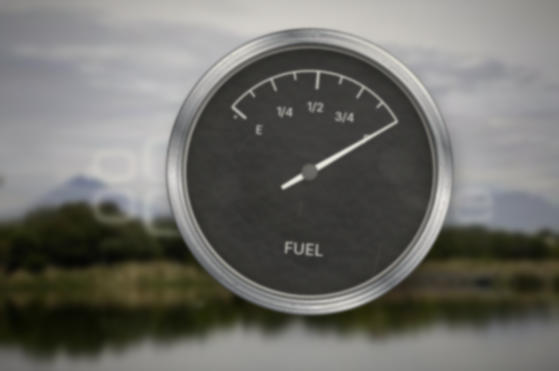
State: **1**
